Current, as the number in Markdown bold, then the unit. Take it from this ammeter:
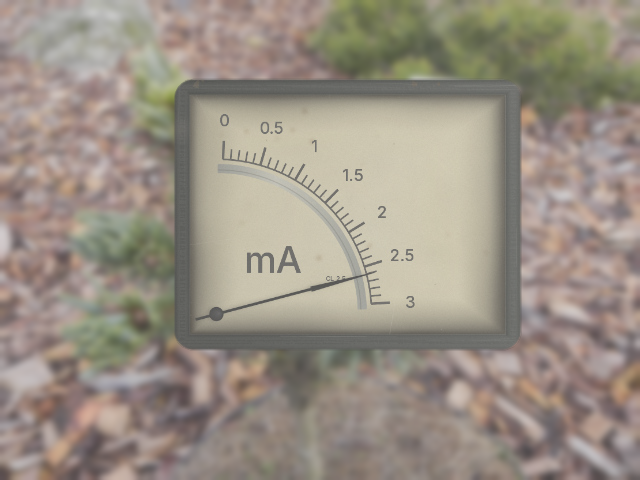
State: **2.6** mA
